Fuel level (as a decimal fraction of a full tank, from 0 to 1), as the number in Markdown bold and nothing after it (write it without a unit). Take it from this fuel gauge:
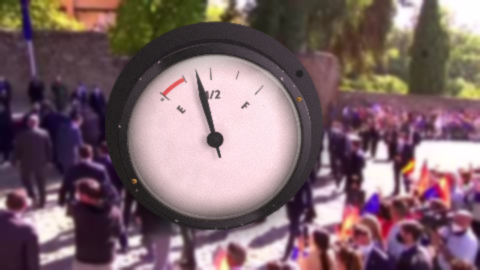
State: **0.375**
